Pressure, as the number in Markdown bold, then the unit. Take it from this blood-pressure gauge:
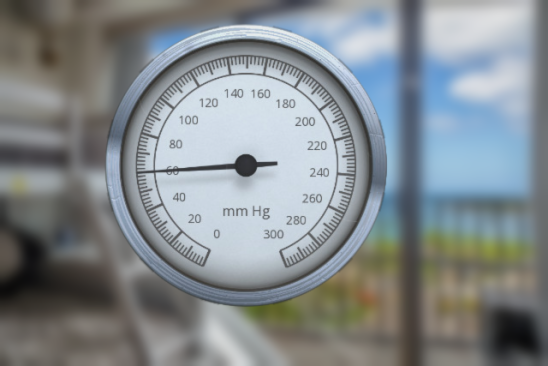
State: **60** mmHg
